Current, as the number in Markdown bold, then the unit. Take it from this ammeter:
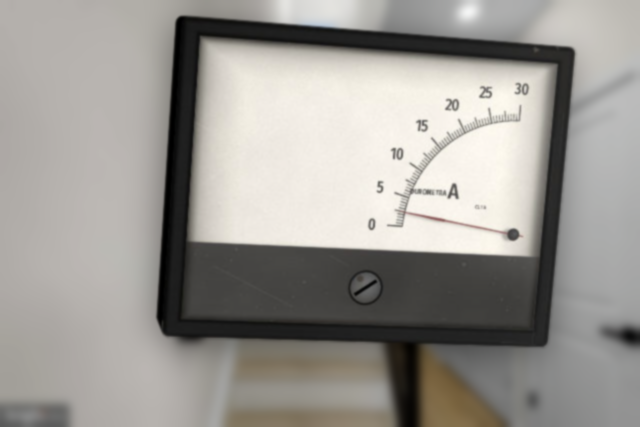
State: **2.5** A
